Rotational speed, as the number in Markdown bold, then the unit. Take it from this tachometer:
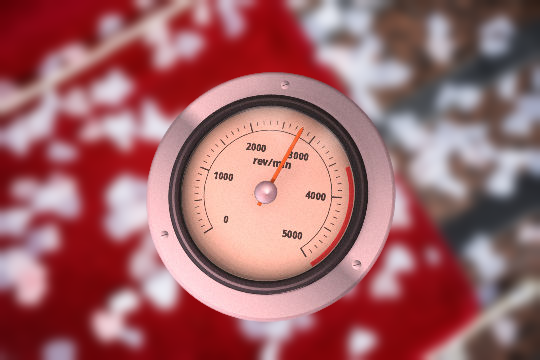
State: **2800** rpm
